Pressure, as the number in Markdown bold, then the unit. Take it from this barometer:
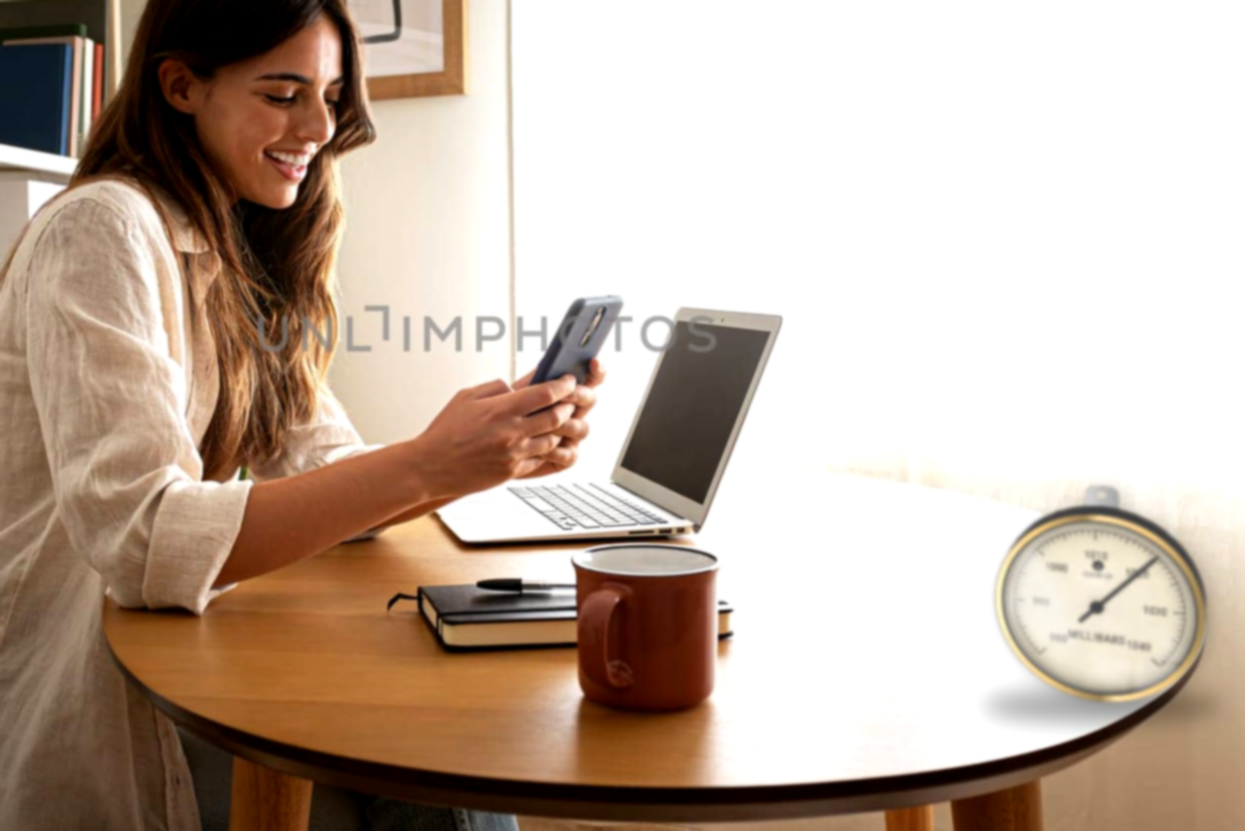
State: **1020** mbar
